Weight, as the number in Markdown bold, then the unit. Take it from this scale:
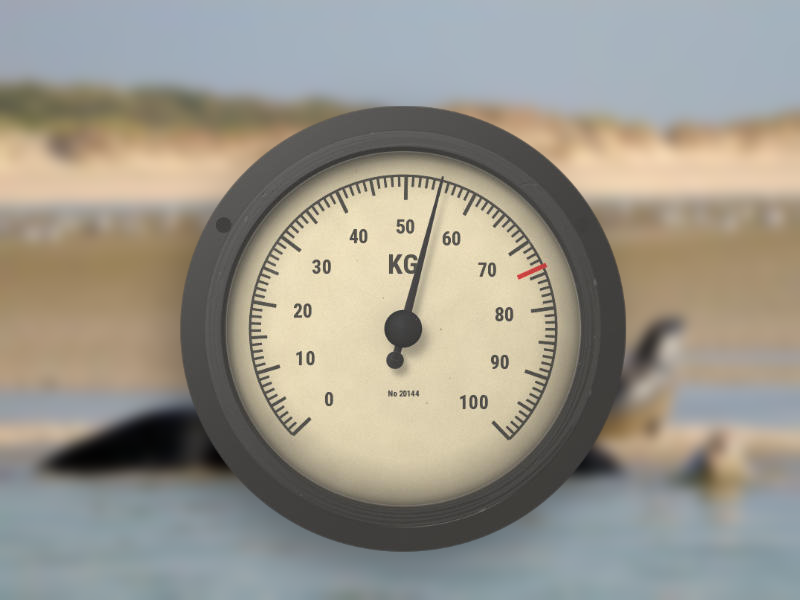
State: **55** kg
